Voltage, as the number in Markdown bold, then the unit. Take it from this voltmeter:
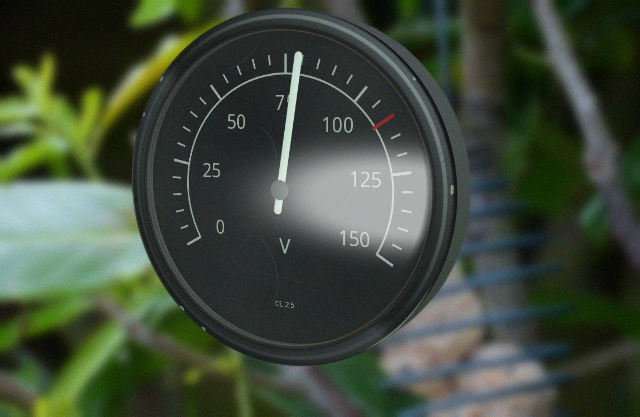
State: **80** V
